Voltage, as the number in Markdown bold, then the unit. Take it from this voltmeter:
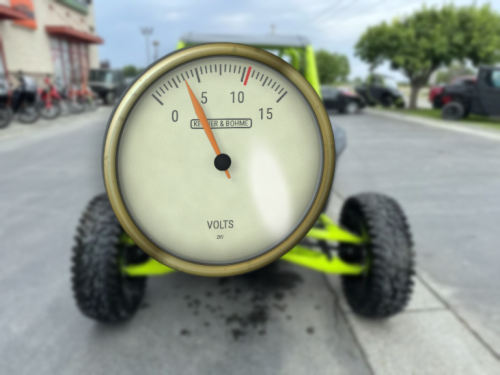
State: **3.5** V
